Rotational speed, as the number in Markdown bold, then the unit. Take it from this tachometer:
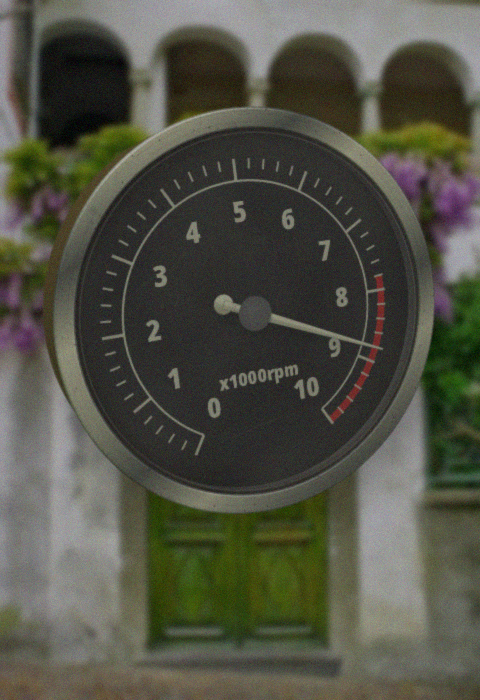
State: **8800** rpm
